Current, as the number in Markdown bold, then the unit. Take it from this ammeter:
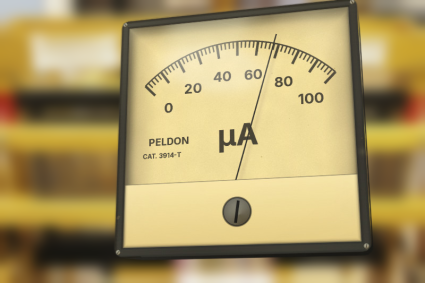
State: **68** µA
